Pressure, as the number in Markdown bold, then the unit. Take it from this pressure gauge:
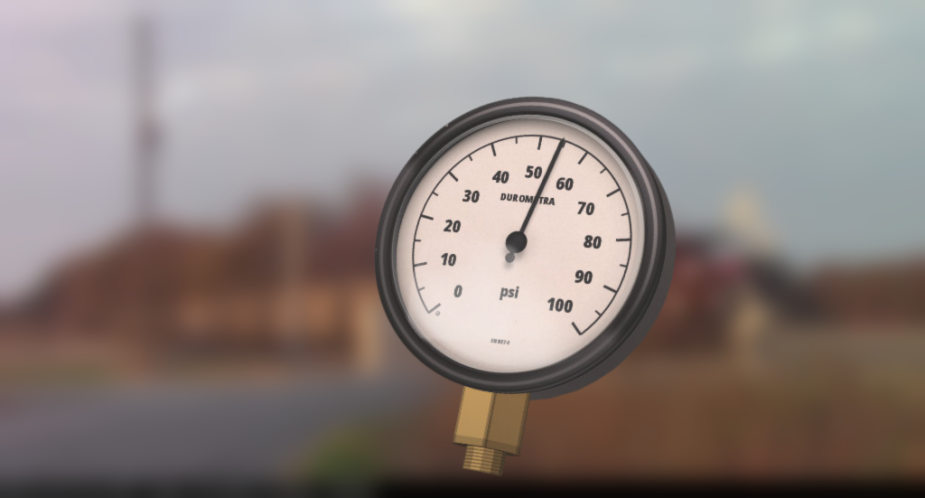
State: **55** psi
